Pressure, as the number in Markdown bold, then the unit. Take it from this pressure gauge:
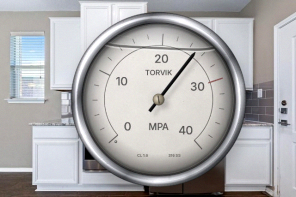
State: **25** MPa
